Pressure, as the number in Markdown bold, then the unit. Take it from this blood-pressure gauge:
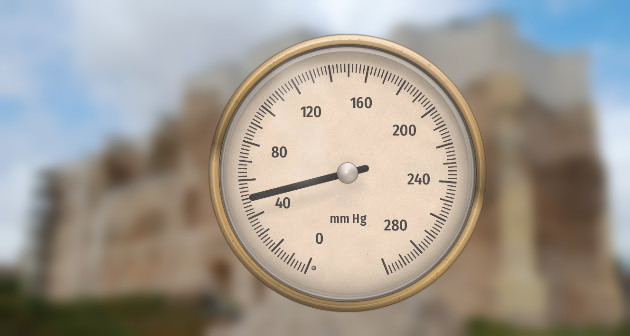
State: **50** mmHg
